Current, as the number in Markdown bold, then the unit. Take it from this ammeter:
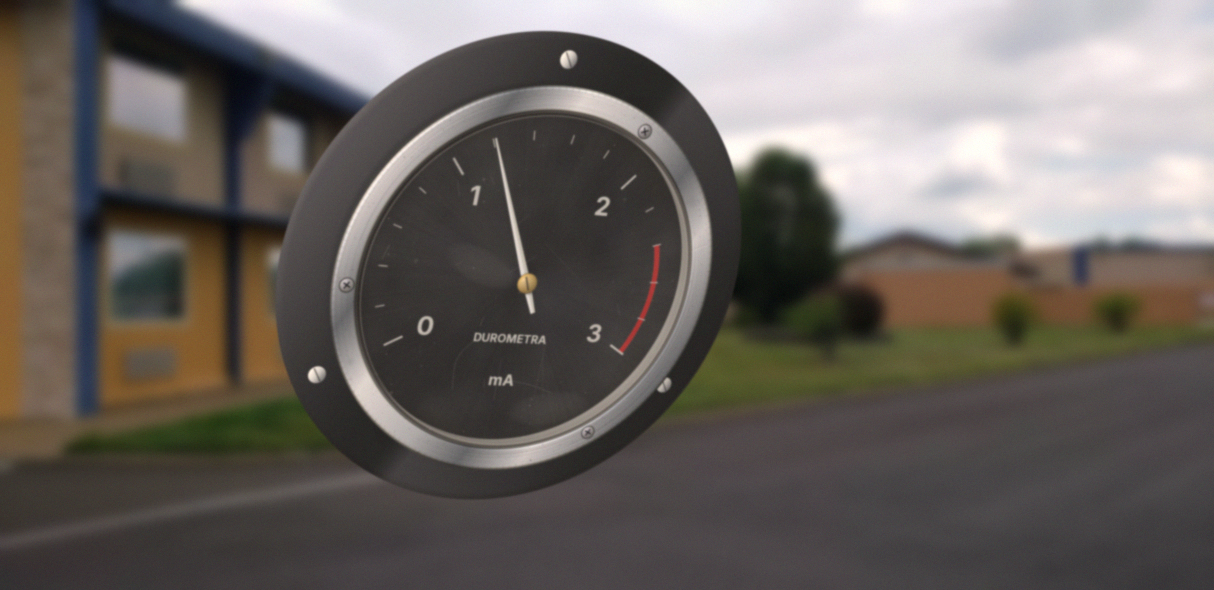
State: **1.2** mA
